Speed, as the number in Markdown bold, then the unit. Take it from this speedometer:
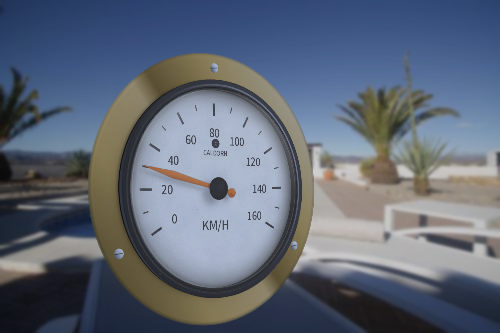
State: **30** km/h
